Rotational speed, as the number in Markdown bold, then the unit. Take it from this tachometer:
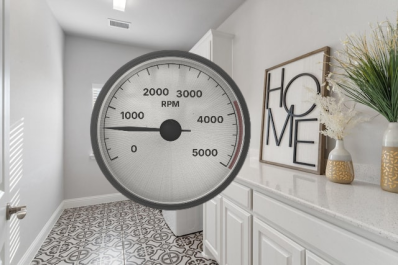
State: **600** rpm
